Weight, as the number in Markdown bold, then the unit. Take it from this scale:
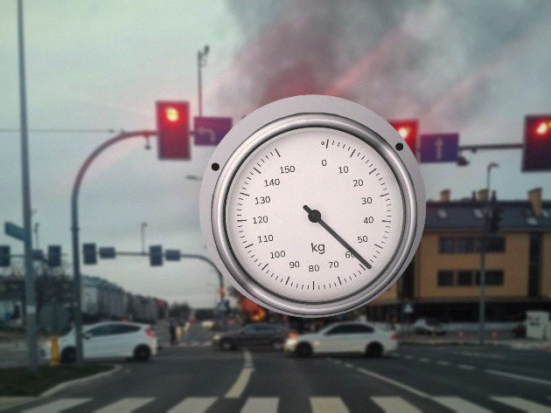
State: **58** kg
